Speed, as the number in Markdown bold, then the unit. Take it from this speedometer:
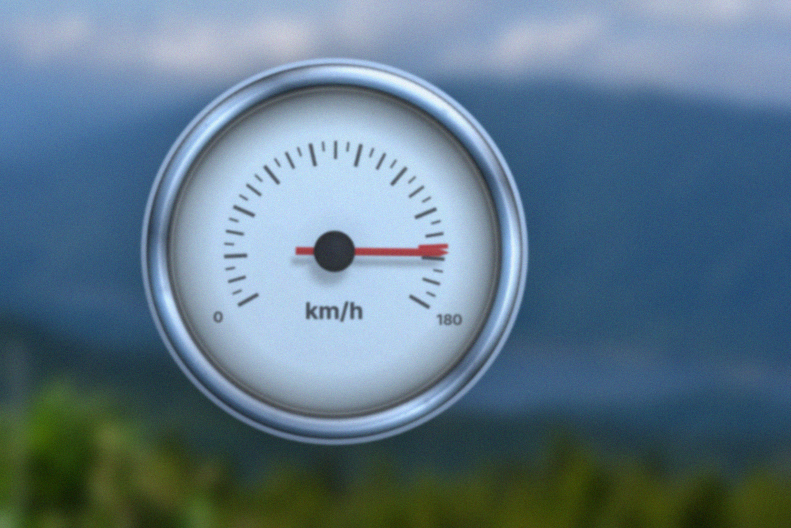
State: **157.5** km/h
